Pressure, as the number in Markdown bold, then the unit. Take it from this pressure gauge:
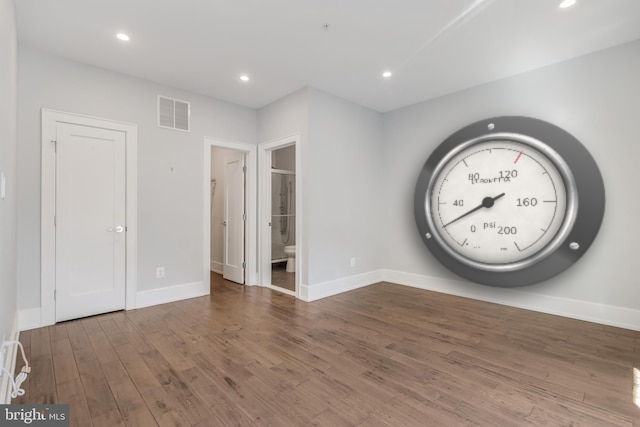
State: **20** psi
